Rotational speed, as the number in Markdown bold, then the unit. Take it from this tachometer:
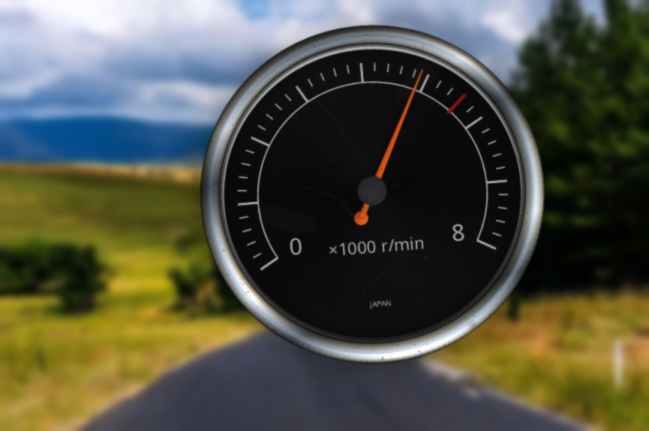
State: **4900** rpm
